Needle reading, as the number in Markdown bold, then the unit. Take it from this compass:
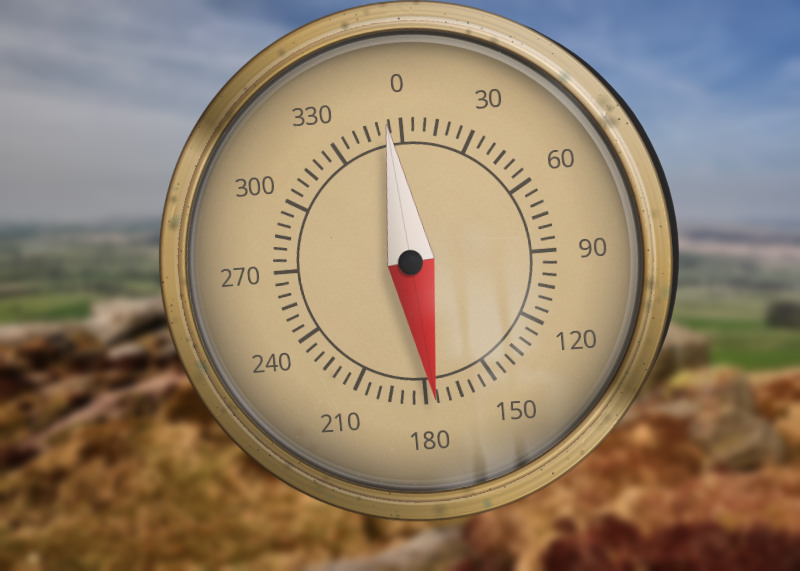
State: **175** °
